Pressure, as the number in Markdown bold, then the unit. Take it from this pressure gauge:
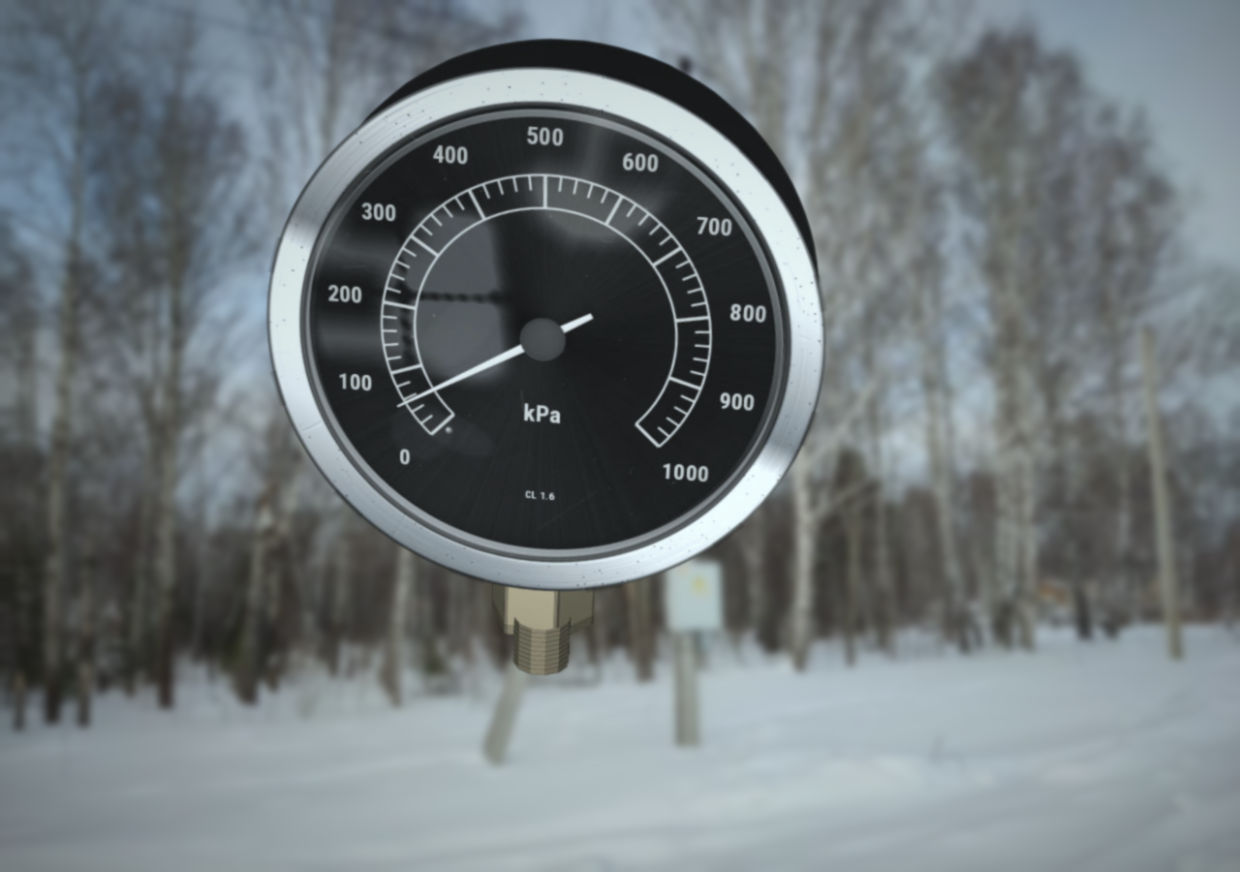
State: **60** kPa
